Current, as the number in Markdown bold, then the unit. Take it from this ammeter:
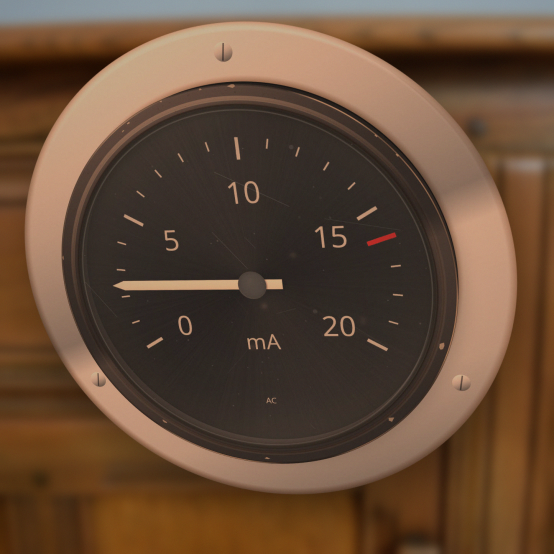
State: **2.5** mA
